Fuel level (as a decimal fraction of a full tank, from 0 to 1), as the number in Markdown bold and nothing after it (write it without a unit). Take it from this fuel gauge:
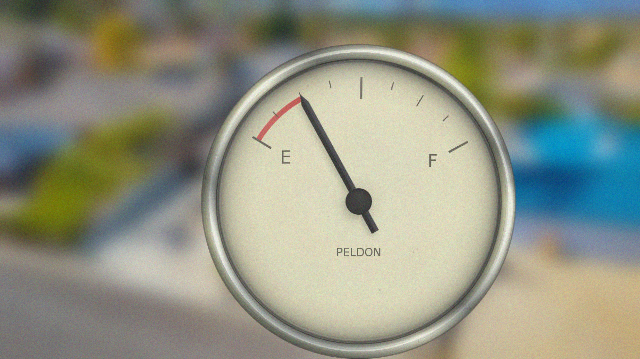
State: **0.25**
